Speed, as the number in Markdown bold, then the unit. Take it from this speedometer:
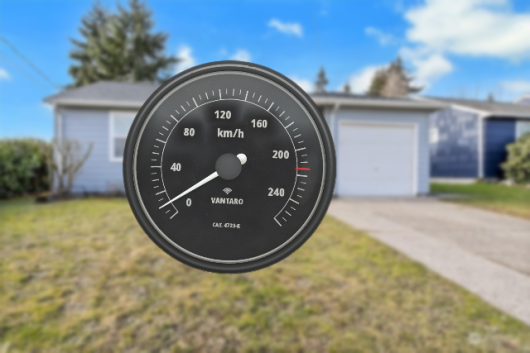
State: **10** km/h
